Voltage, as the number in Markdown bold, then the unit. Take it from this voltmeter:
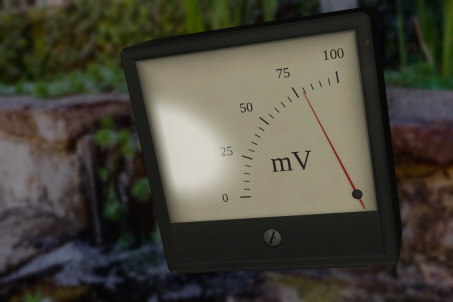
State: **80** mV
